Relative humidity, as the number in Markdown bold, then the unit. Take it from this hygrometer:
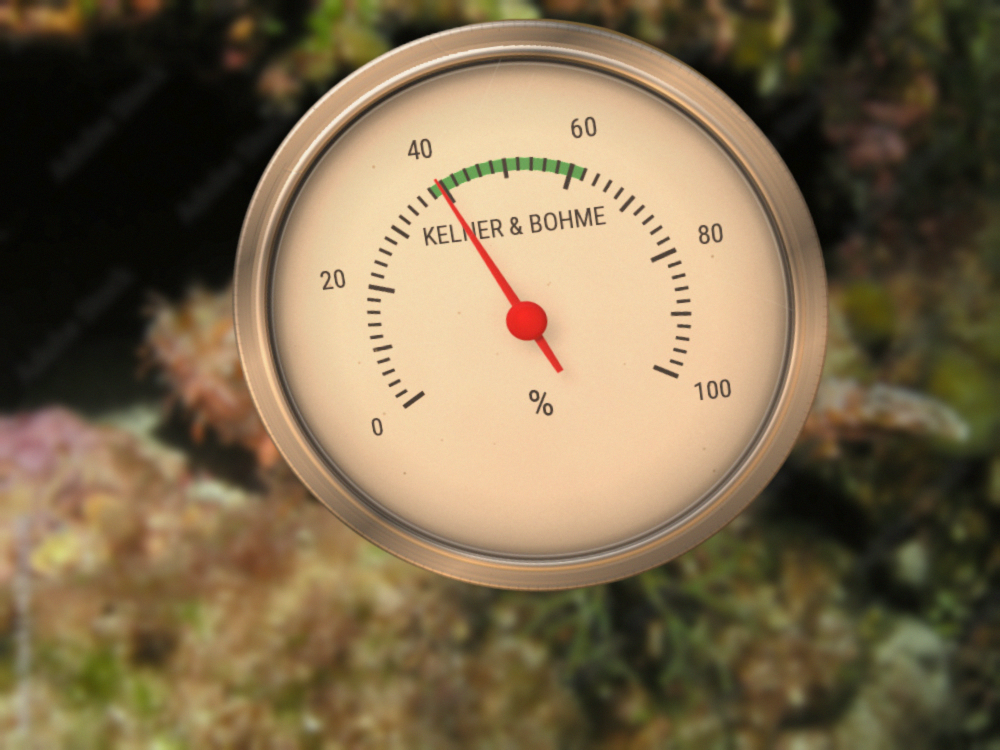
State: **40** %
